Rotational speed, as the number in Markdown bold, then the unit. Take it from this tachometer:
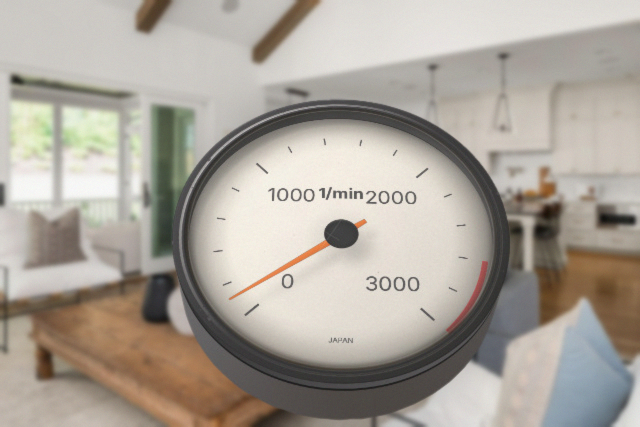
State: **100** rpm
